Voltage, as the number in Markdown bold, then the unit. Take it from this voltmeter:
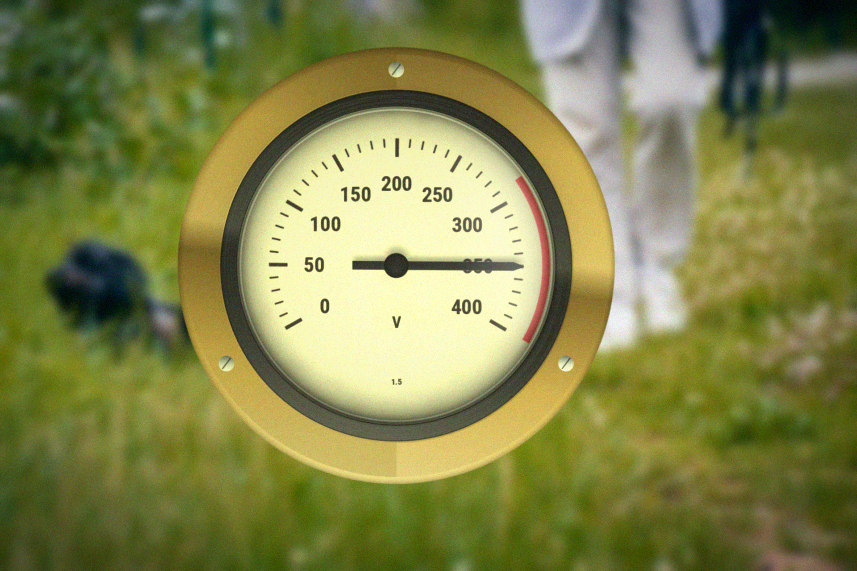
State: **350** V
